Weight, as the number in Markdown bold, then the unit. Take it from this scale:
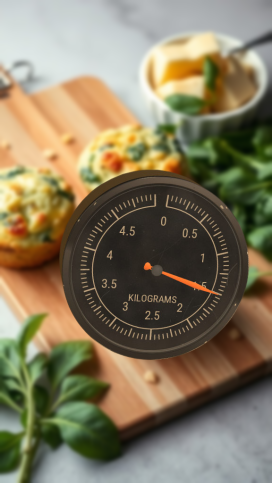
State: **1.5** kg
